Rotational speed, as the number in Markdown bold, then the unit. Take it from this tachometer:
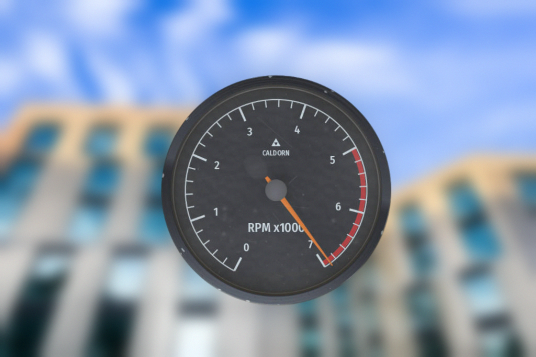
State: **6900** rpm
